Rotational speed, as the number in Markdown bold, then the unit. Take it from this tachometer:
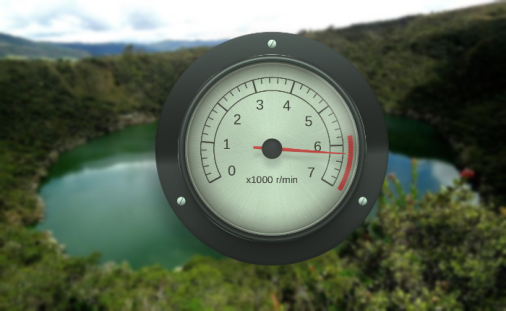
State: **6200** rpm
